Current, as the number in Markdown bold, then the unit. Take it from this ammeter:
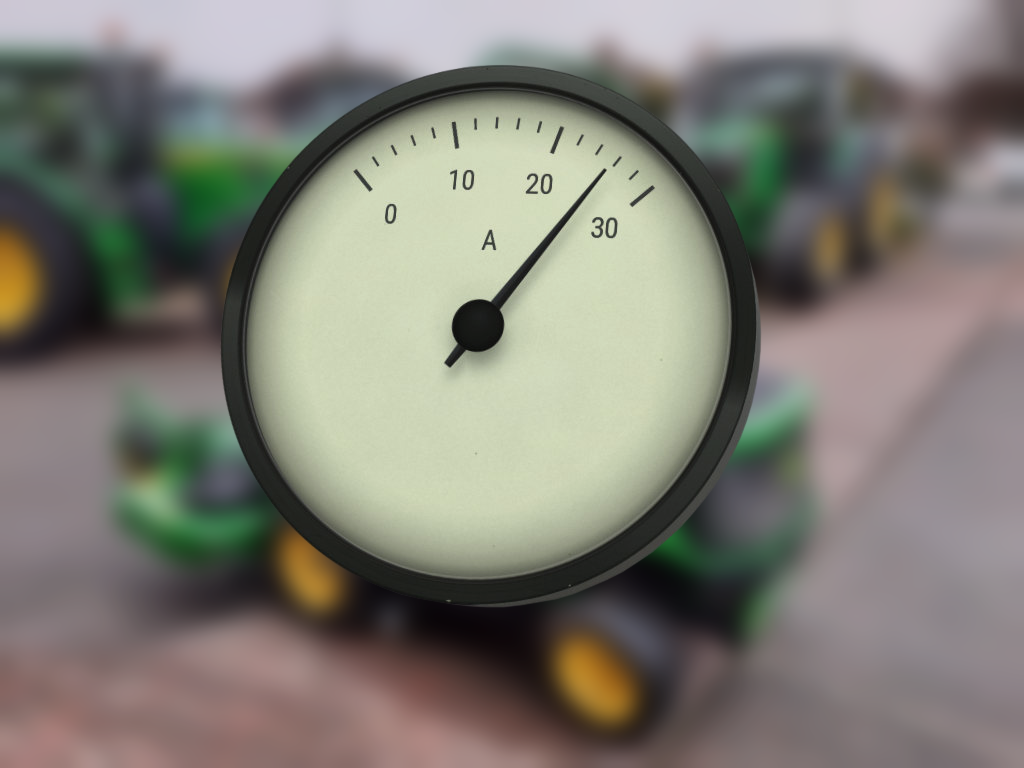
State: **26** A
